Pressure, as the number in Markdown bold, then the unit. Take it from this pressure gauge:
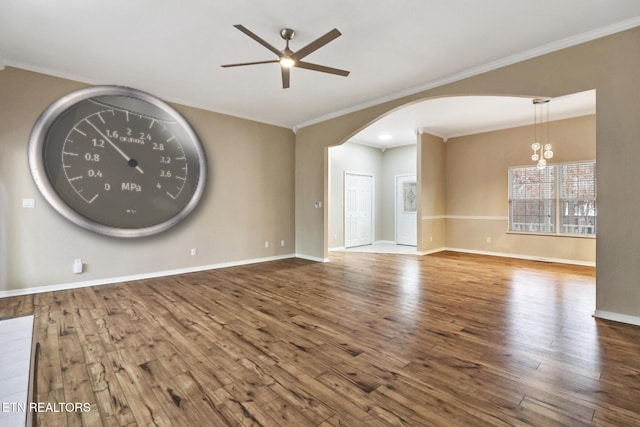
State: **1.4** MPa
